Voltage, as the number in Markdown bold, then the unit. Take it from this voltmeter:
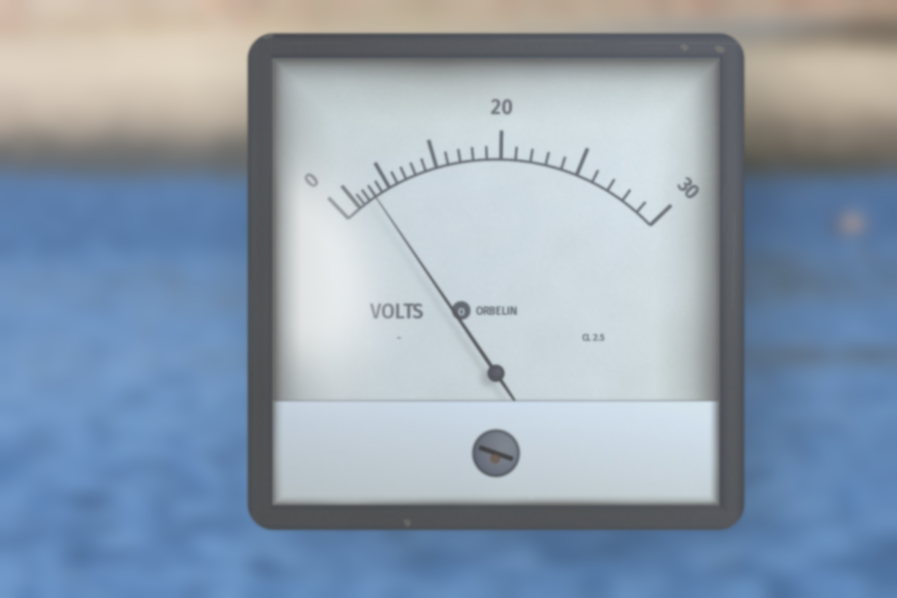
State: **8** V
